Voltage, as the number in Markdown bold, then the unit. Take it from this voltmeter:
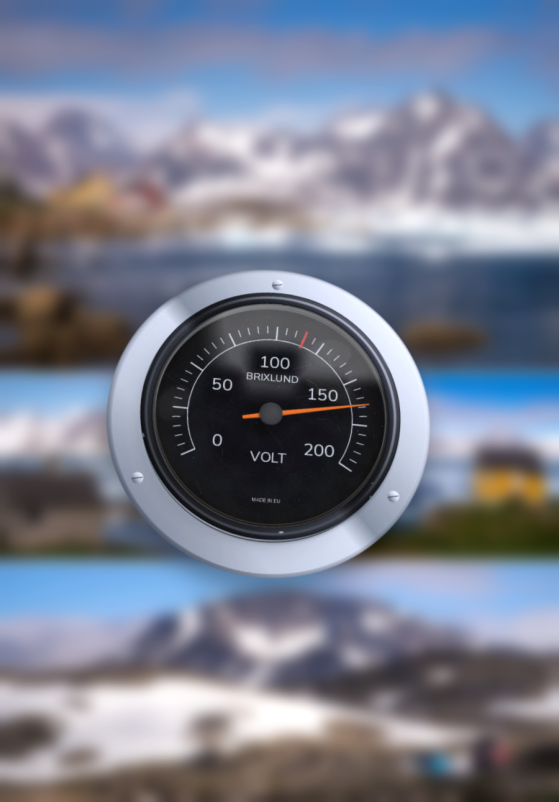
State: **165** V
